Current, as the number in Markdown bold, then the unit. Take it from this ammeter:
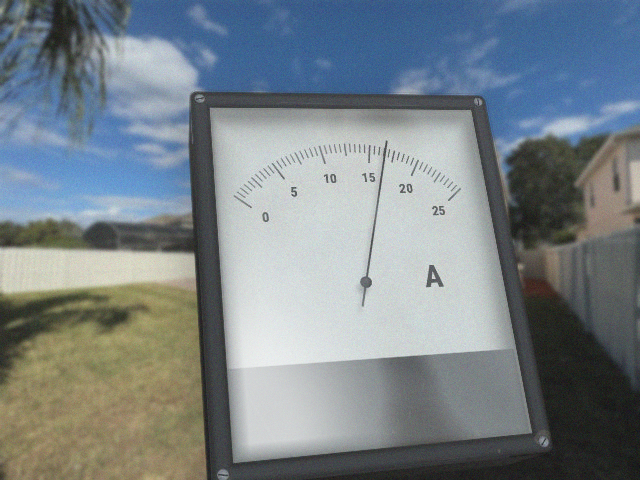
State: **16.5** A
